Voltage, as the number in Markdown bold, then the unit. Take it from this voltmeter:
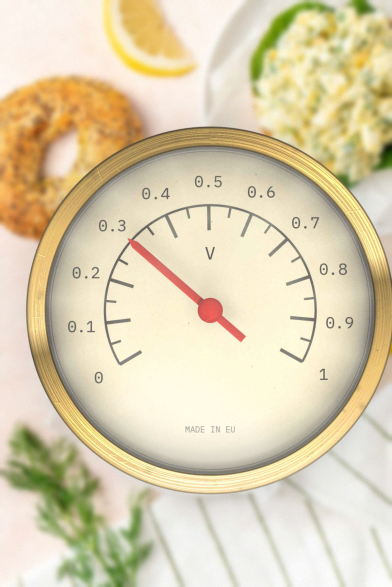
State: **0.3** V
